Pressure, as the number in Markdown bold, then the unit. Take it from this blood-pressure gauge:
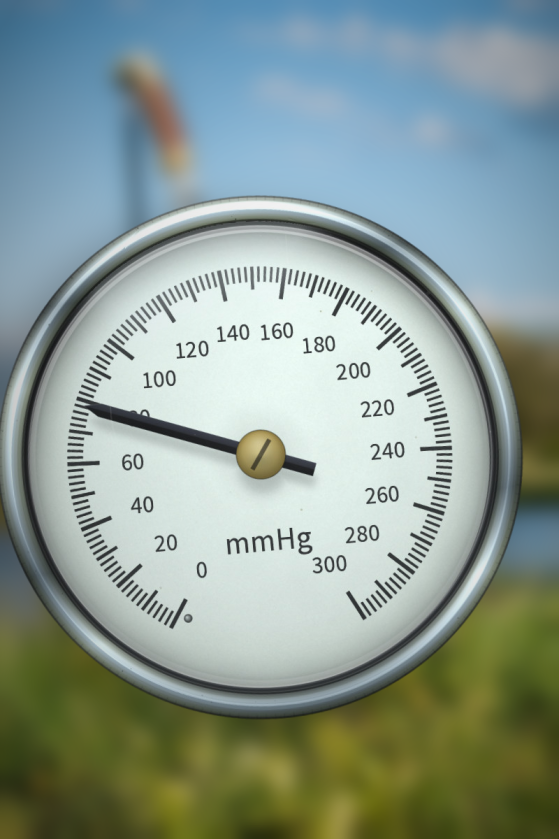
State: **78** mmHg
